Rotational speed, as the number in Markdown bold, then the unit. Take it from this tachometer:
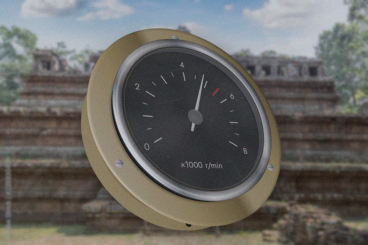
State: **4750** rpm
